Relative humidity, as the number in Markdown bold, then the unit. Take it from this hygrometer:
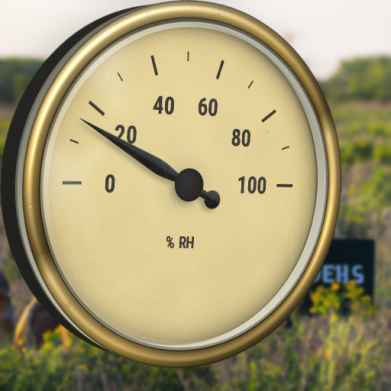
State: **15** %
